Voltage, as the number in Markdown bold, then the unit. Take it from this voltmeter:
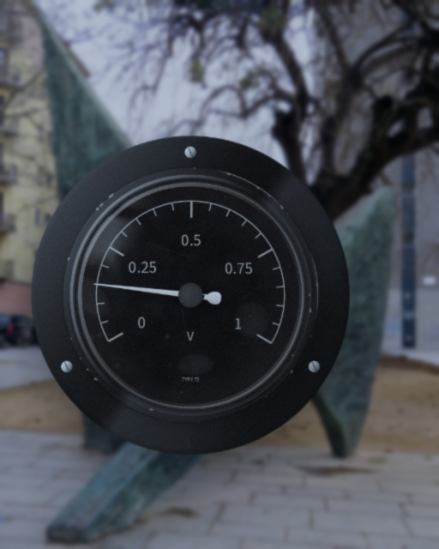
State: **0.15** V
